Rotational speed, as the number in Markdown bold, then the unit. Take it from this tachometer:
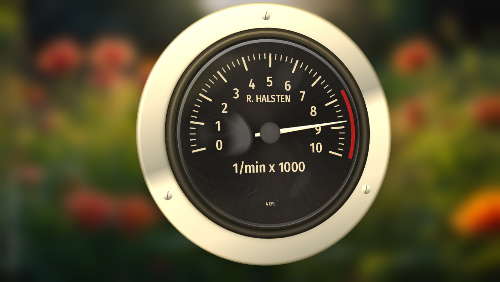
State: **8800** rpm
